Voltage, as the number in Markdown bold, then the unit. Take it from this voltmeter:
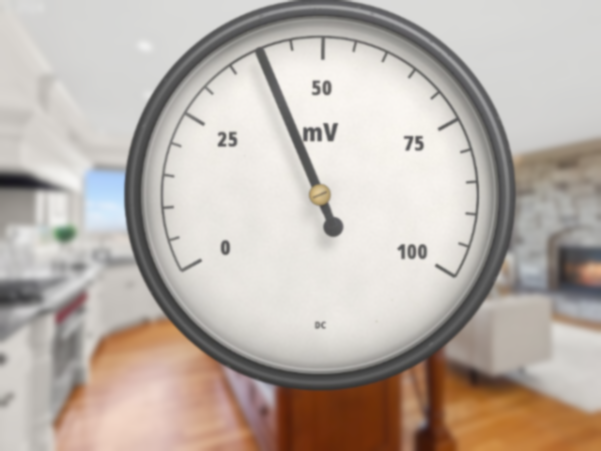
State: **40** mV
